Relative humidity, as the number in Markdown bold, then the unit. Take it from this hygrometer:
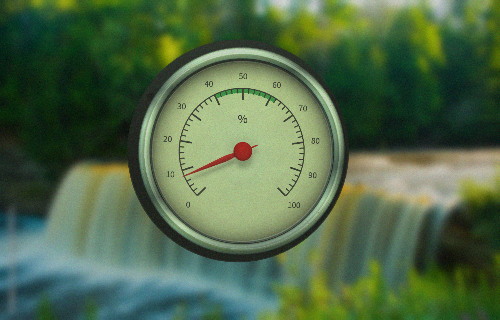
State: **8** %
